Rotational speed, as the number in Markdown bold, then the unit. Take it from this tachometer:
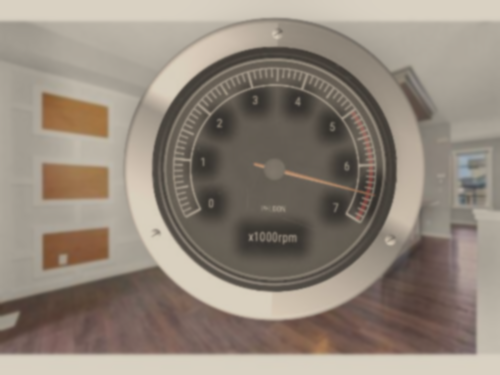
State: **6500** rpm
